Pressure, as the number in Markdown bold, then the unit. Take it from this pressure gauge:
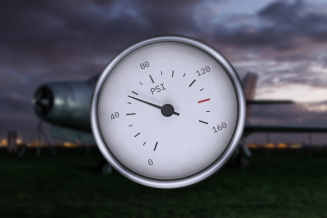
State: **55** psi
